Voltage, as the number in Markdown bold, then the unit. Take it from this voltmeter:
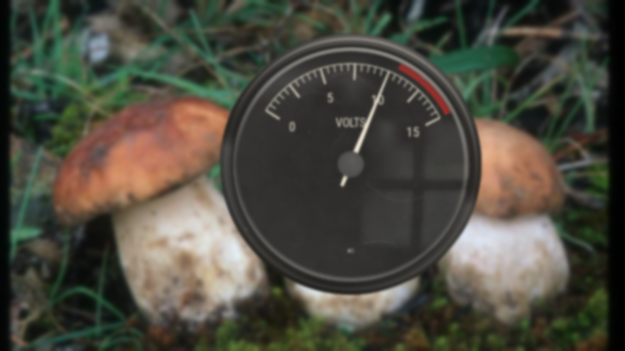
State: **10** V
